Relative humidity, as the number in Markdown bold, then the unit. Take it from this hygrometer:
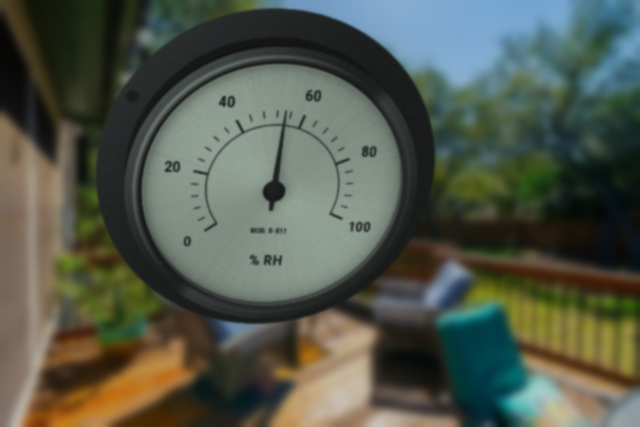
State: **54** %
